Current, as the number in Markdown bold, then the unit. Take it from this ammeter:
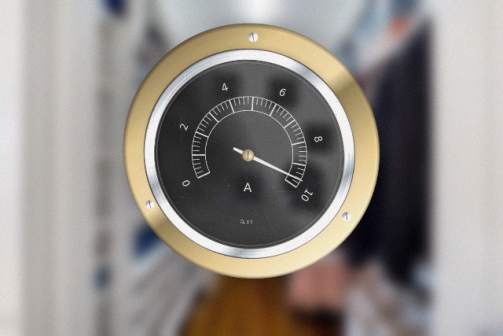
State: **9.6** A
